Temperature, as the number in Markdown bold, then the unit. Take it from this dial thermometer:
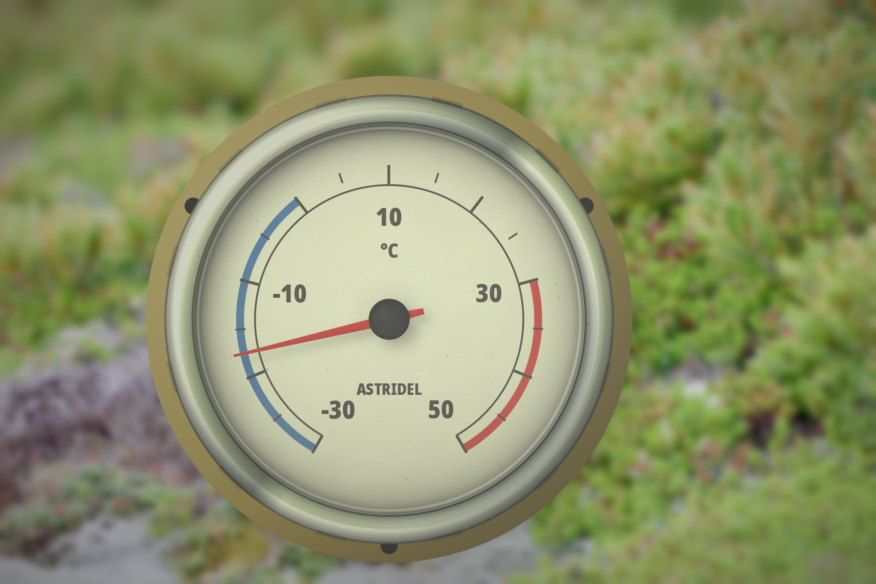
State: **-17.5** °C
